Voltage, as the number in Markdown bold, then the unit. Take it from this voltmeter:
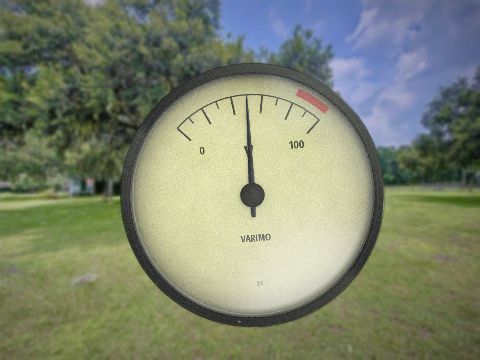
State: **50** V
